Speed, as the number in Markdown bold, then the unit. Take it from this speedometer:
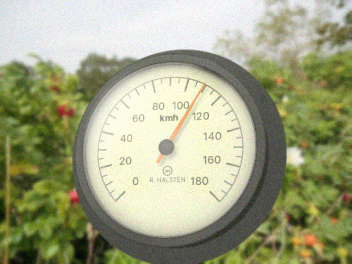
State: **110** km/h
